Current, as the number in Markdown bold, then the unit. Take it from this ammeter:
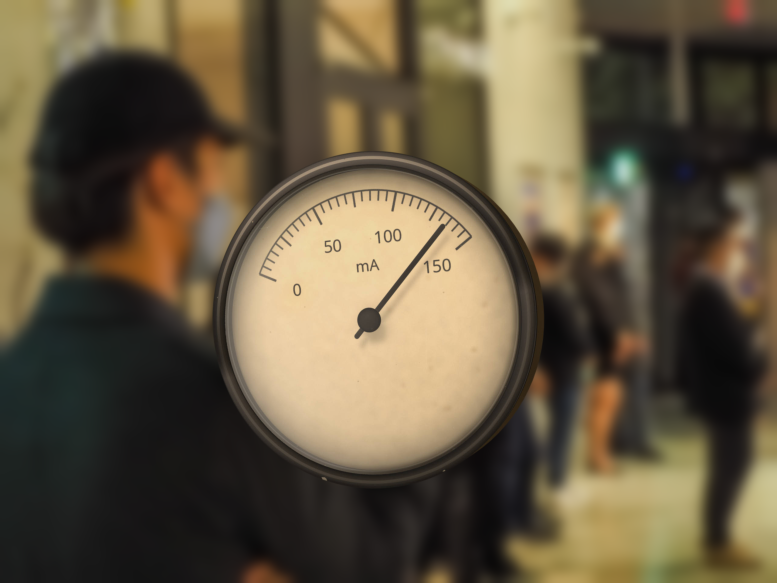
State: **135** mA
